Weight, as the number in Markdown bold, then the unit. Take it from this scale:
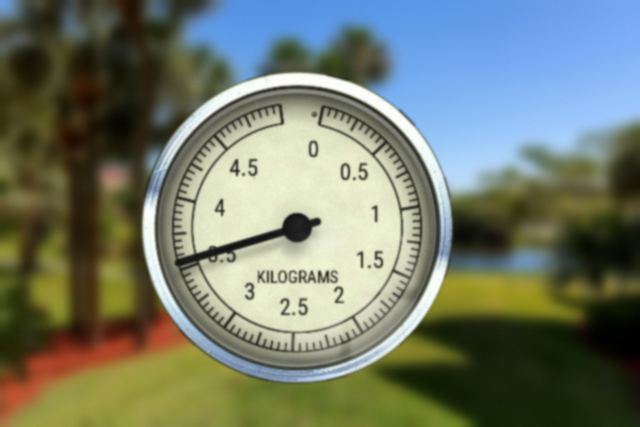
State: **3.55** kg
